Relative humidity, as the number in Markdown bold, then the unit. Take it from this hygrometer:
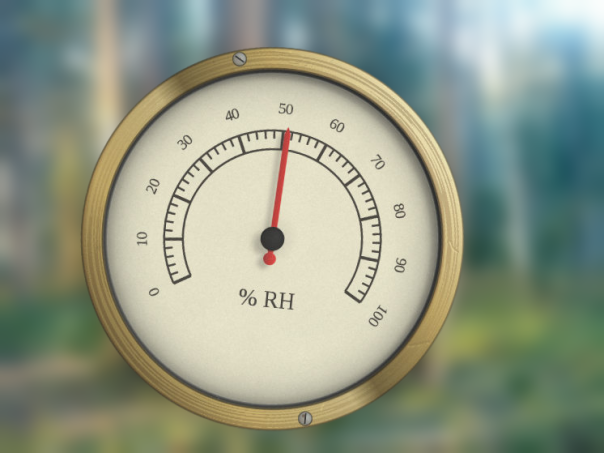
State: **51** %
